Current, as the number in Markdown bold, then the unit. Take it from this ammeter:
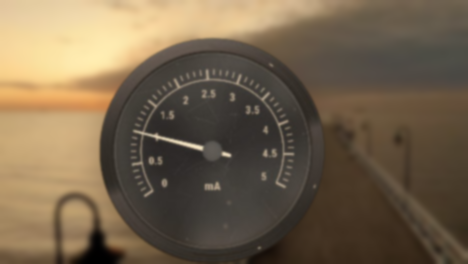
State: **1** mA
